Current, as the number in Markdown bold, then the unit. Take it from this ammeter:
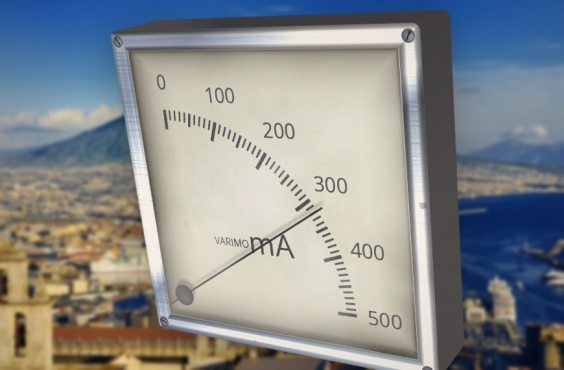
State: **320** mA
